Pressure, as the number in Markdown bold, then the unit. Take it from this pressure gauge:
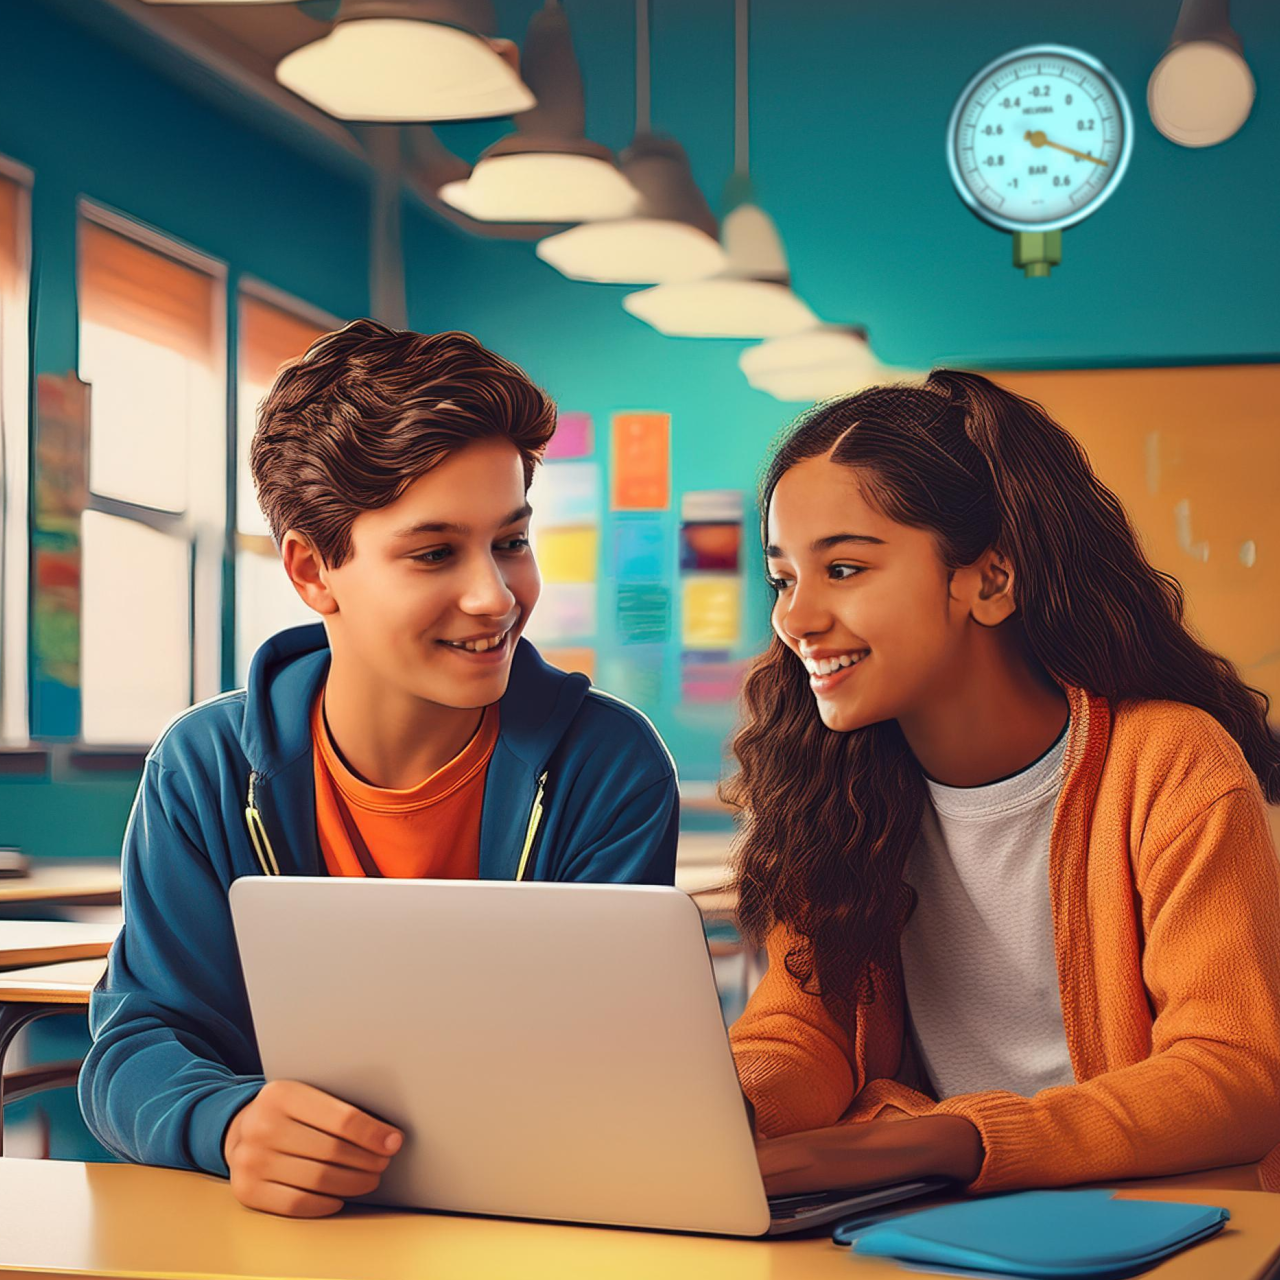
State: **0.4** bar
